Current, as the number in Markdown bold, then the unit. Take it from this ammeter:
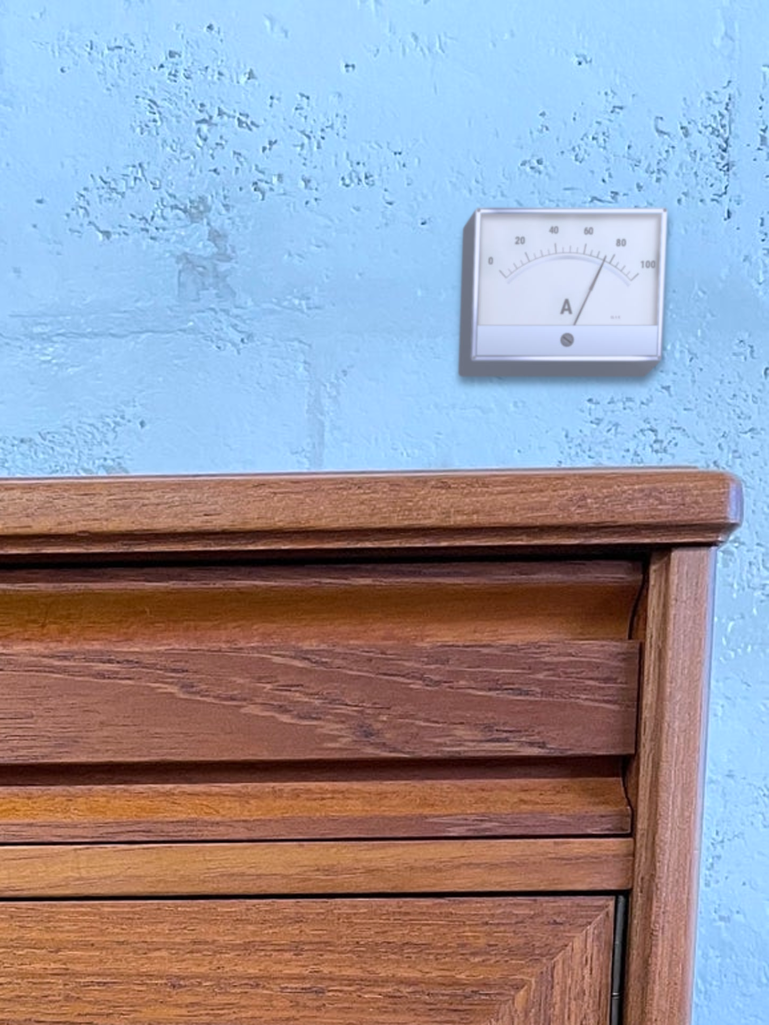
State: **75** A
